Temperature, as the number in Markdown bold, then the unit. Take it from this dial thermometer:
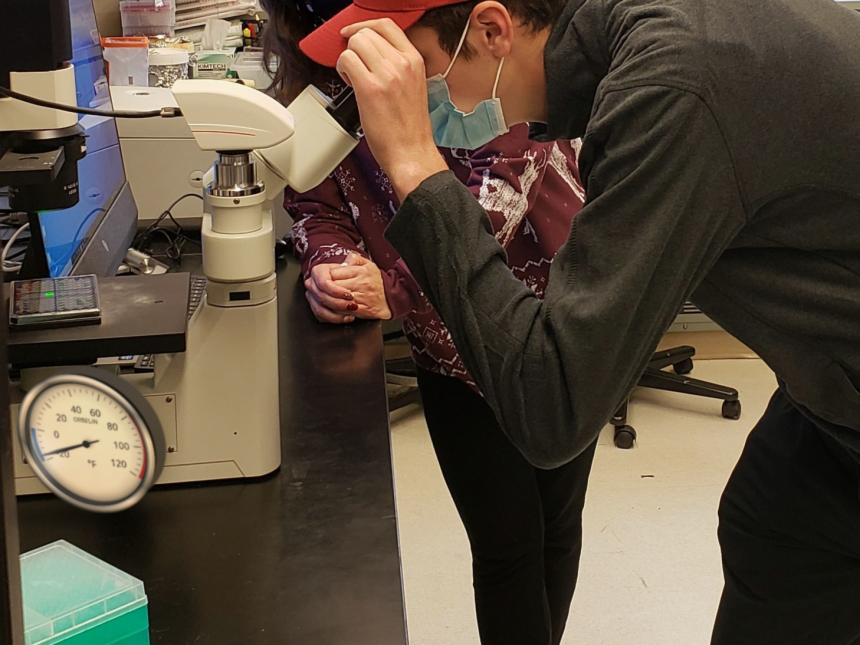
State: **-16** °F
